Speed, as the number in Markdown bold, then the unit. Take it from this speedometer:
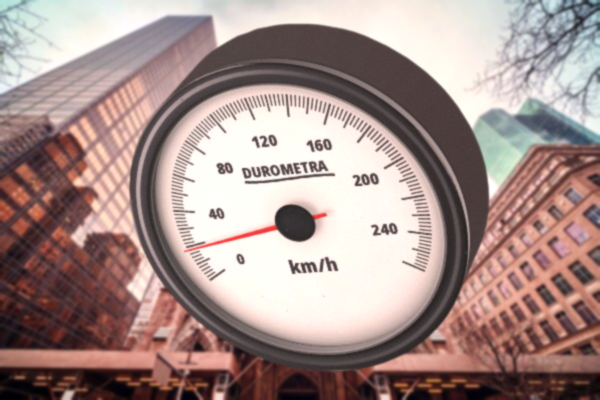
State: **20** km/h
